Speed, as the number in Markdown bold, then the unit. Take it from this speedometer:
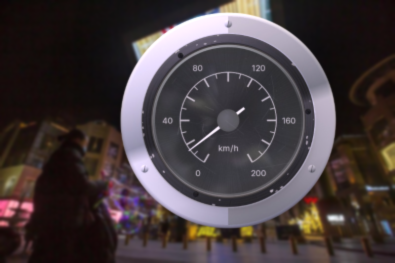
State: **15** km/h
